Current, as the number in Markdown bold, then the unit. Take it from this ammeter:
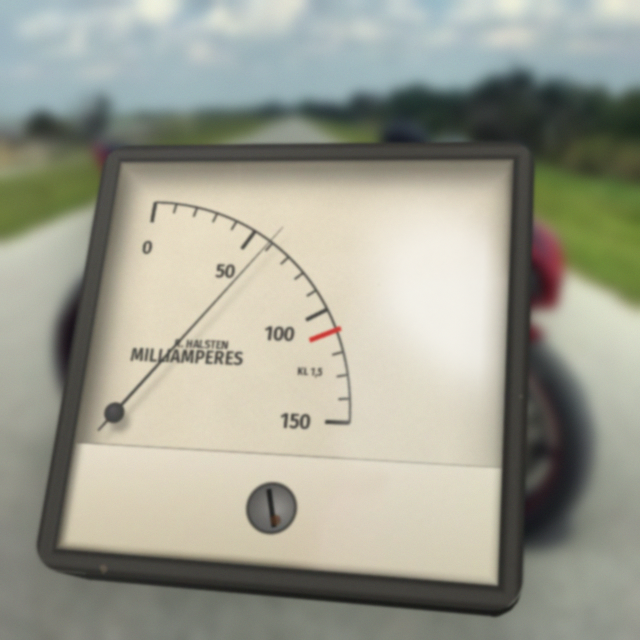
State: **60** mA
